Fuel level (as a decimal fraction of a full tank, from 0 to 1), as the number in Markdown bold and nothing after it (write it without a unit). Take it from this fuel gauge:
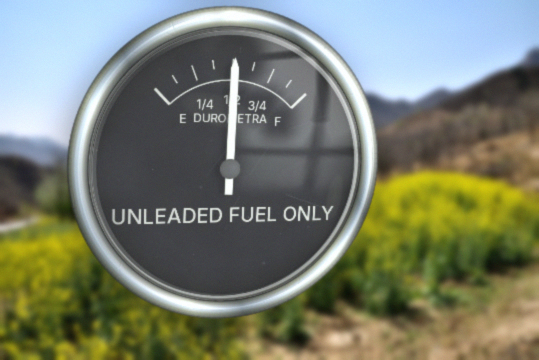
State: **0.5**
